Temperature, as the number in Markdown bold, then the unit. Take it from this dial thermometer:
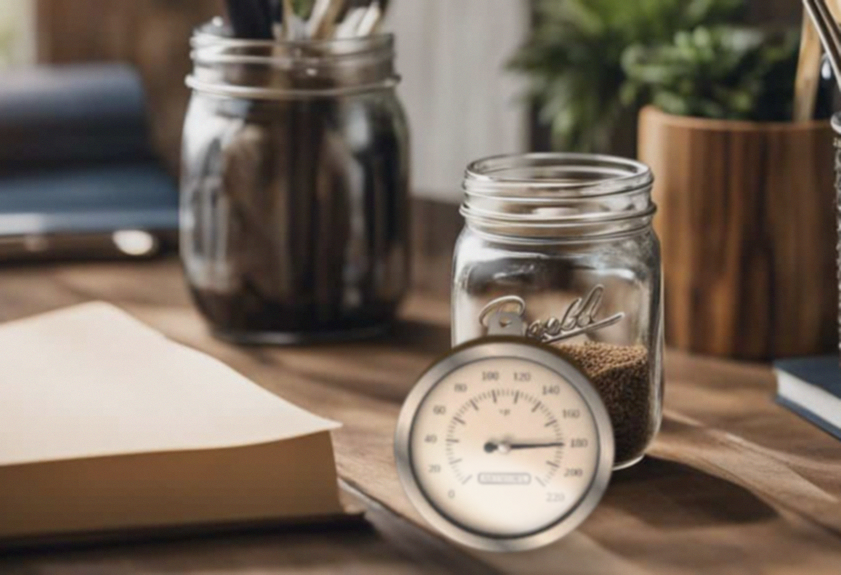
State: **180** °F
